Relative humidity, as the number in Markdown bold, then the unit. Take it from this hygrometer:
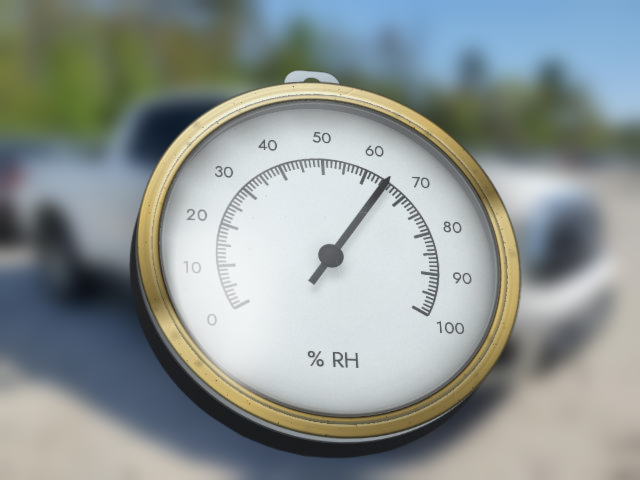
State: **65** %
